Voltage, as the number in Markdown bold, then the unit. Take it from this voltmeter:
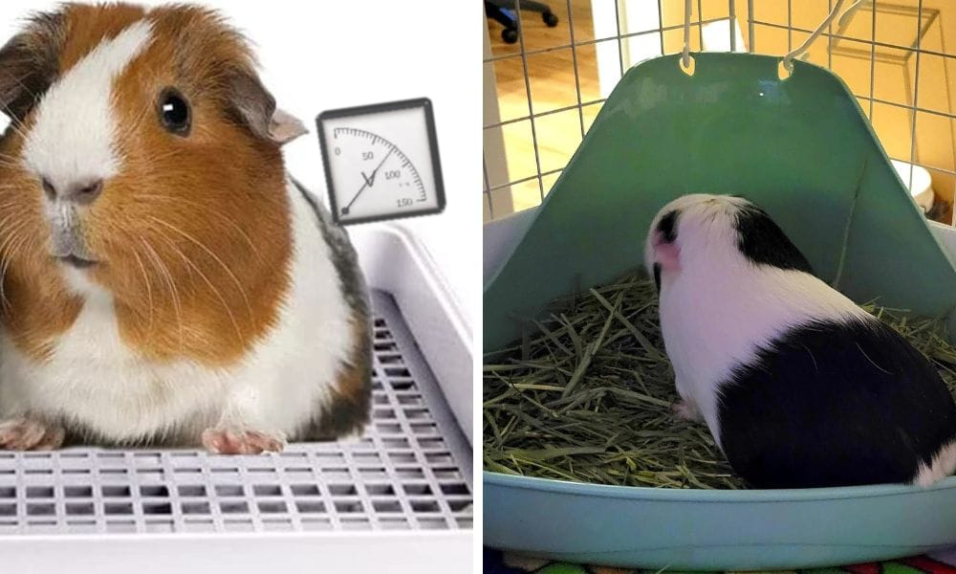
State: **75** V
